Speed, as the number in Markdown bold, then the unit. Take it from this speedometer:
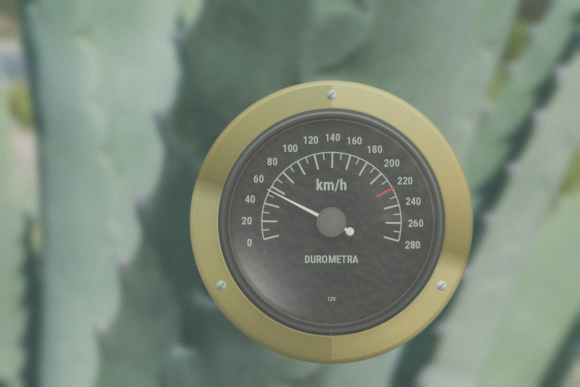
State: **55** km/h
